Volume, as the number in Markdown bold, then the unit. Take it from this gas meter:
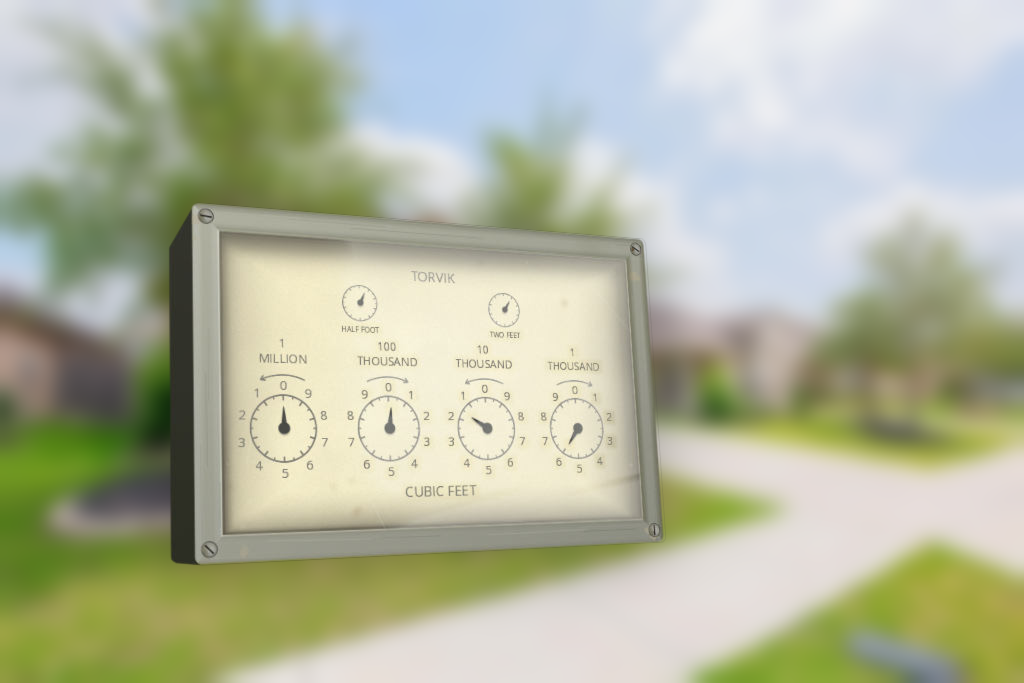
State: **1600** ft³
